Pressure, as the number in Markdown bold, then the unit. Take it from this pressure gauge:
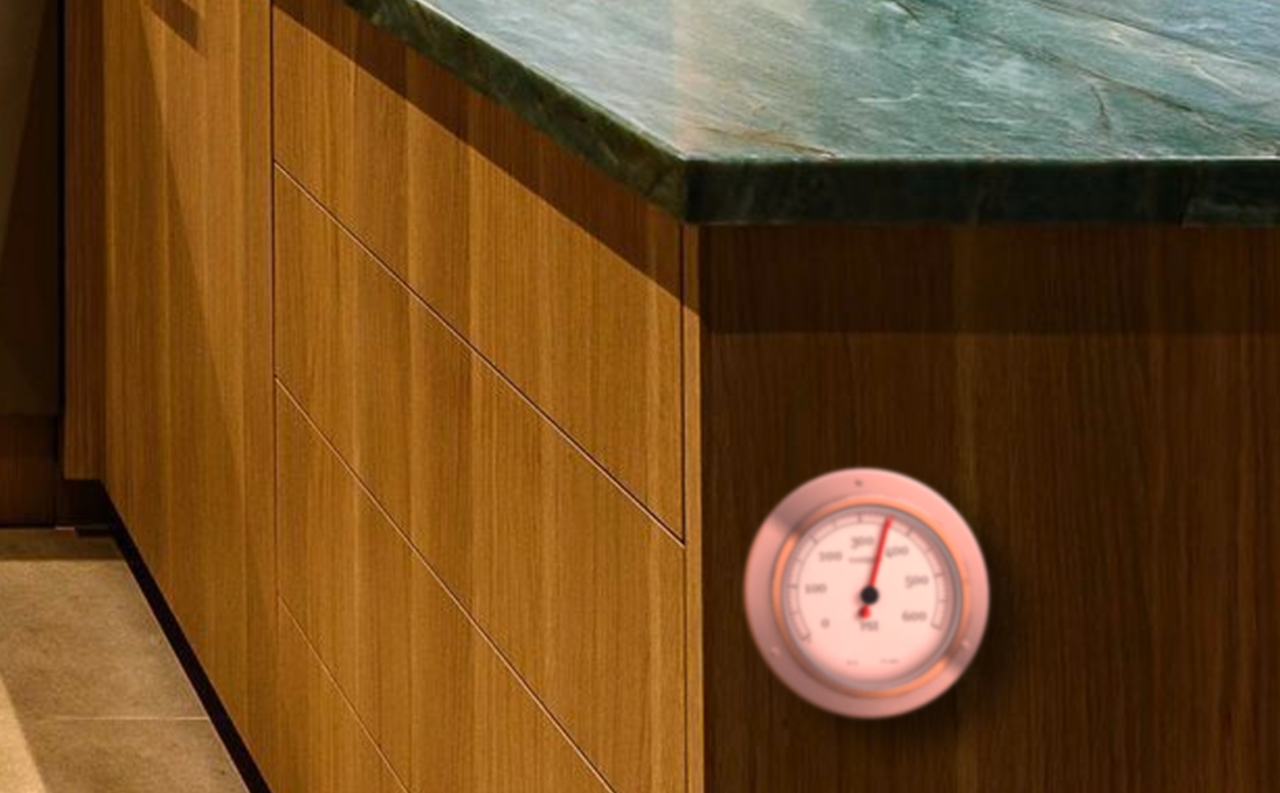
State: **350** psi
